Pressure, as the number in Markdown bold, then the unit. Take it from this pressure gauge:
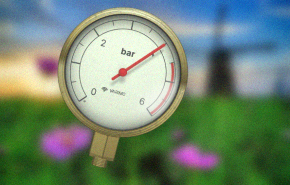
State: **4** bar
